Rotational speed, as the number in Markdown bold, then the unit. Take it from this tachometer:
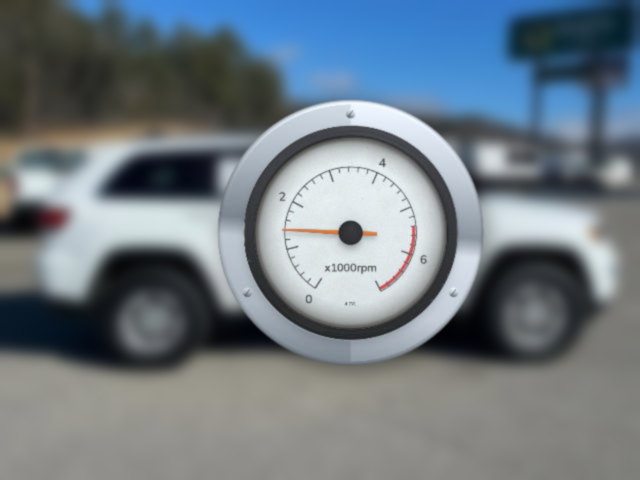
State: **1400** rpm
